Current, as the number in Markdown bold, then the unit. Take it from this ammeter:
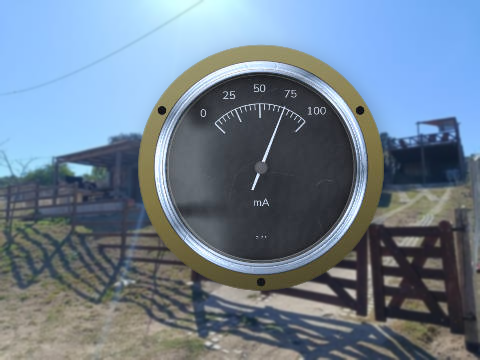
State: **75** mA
